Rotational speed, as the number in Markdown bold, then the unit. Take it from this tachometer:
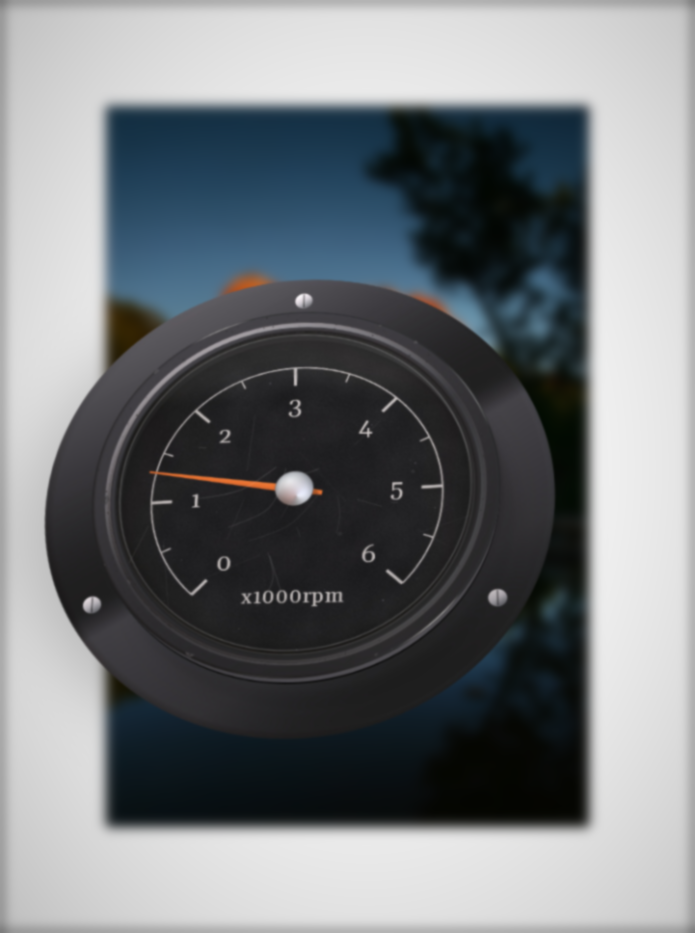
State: **1250** rpm
